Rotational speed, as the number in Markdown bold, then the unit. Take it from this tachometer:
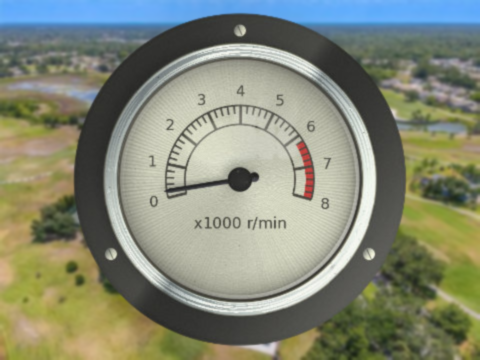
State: **200** rpm
